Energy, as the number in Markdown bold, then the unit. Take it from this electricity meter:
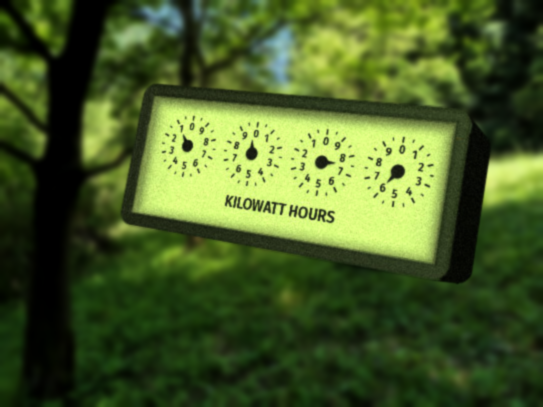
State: **976** kWh
